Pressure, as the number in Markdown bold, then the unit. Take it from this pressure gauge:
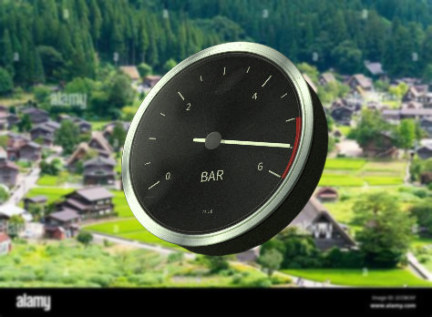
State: **5.5** bar
